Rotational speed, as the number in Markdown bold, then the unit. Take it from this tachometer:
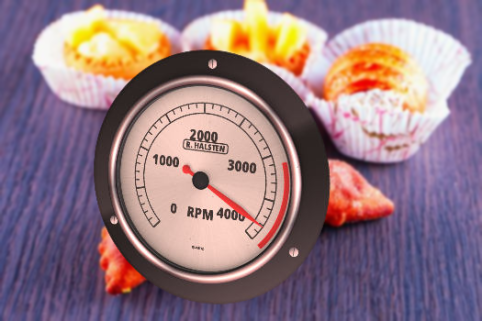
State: **3800** rpm
